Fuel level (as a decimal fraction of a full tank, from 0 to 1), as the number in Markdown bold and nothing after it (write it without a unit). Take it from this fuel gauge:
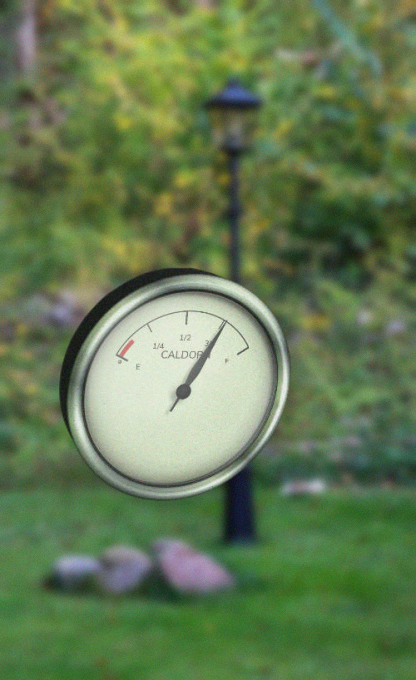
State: **0.75**
